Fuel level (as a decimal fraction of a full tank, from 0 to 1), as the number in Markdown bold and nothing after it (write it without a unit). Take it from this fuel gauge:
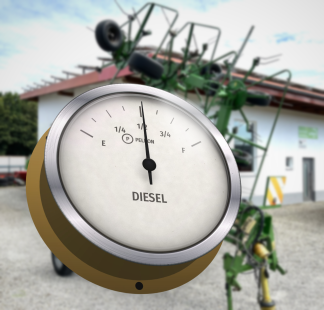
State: **0.5**
